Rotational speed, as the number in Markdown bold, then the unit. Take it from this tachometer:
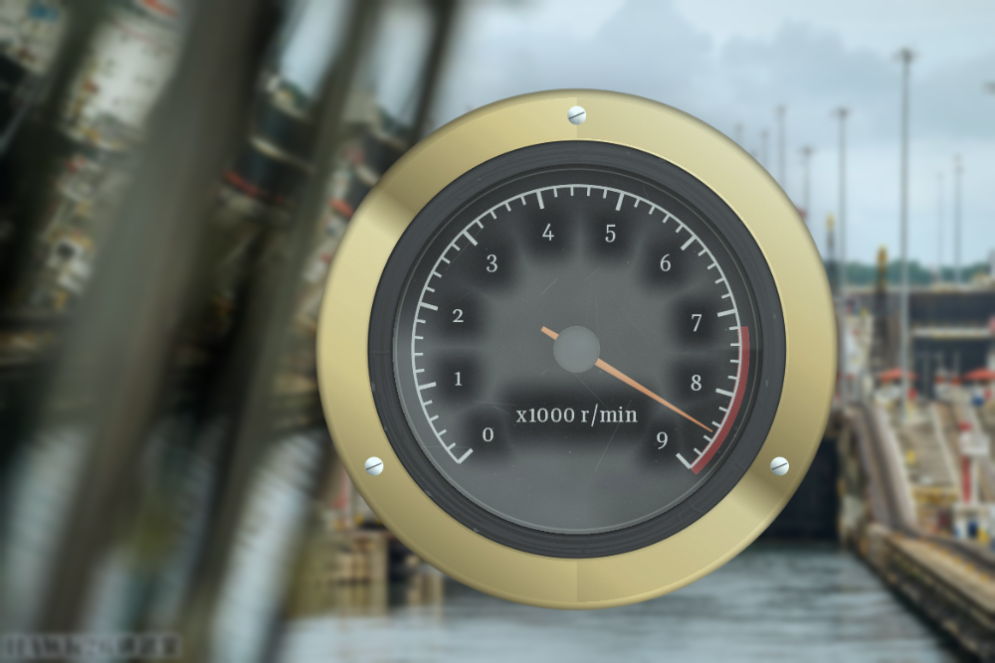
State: **8500** rpm
